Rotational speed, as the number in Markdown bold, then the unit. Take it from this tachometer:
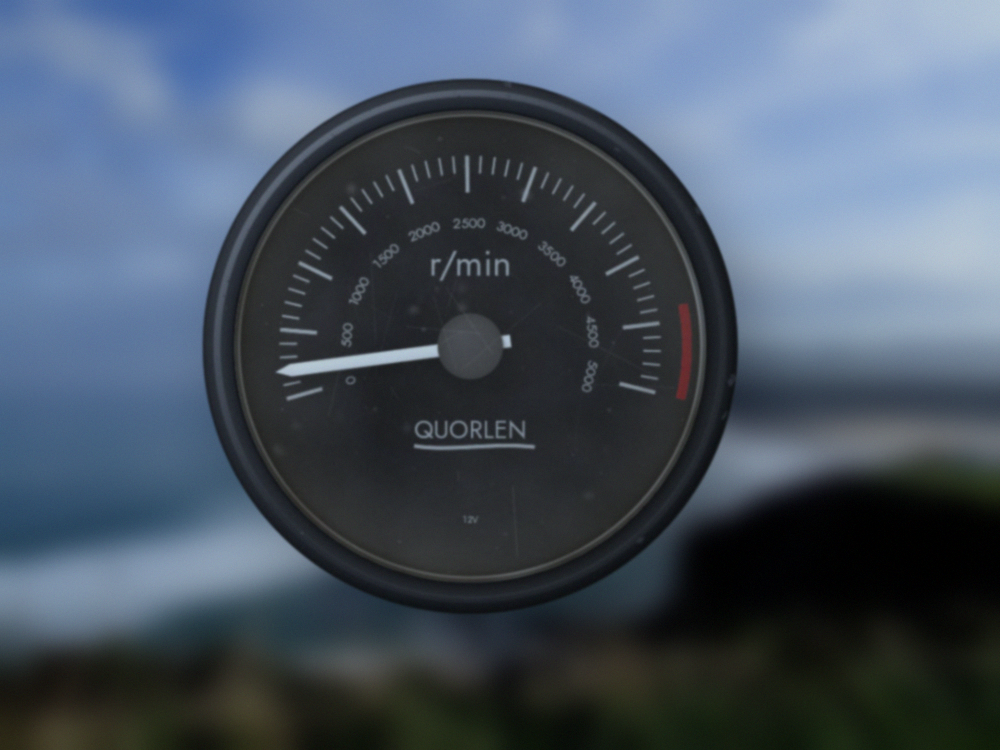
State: **200** rpm
